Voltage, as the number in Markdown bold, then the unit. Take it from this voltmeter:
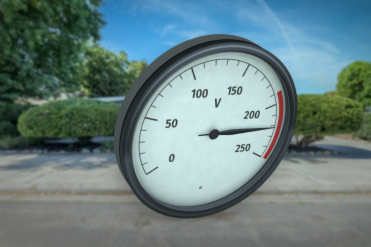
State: **220** V
